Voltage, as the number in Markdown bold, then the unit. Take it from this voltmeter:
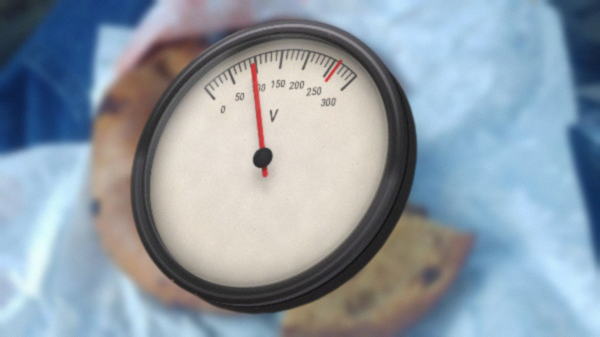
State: **100** V
